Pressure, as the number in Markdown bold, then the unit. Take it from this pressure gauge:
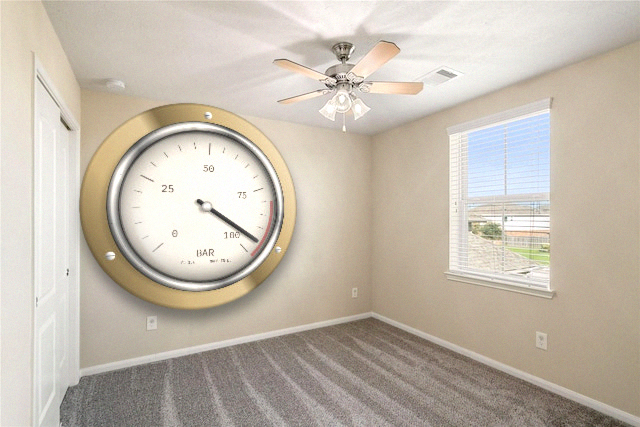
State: **95** bar
